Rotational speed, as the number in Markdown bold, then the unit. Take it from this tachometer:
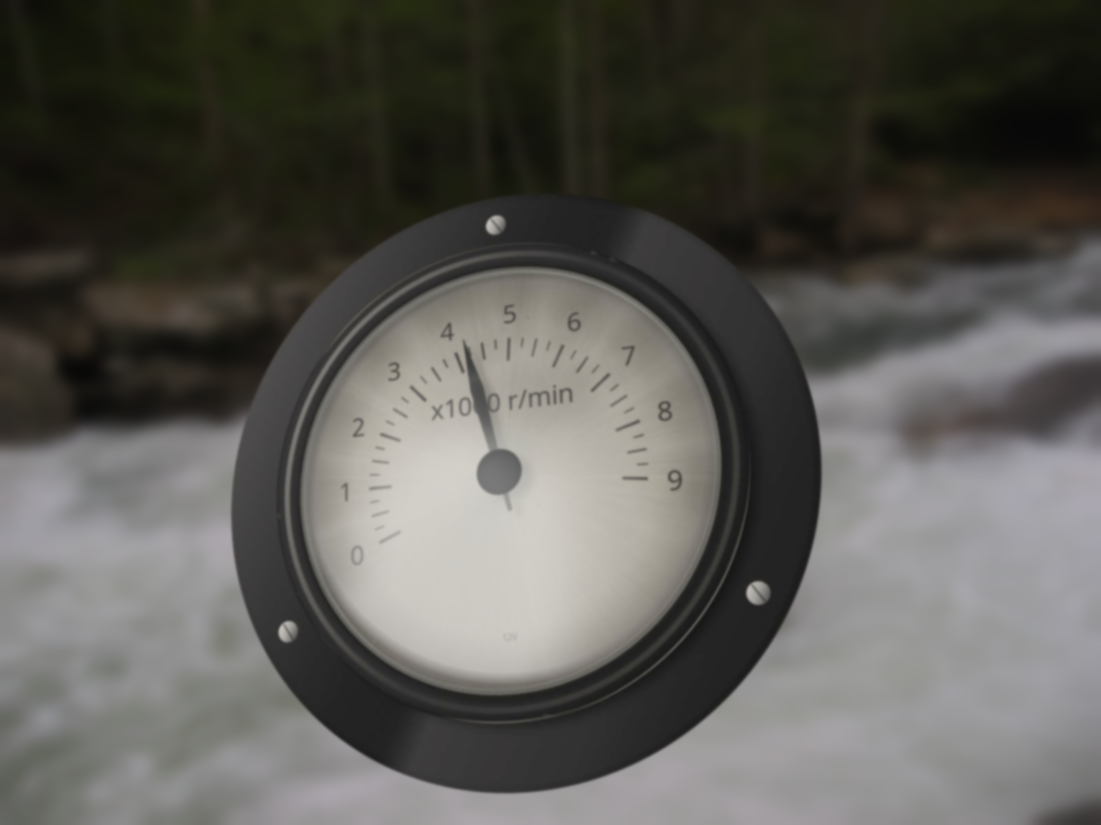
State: **4250** rpm
